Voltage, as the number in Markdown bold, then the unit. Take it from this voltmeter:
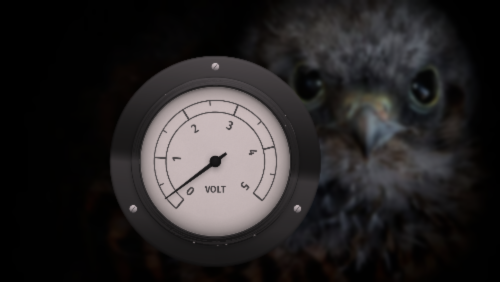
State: **0.25** V
